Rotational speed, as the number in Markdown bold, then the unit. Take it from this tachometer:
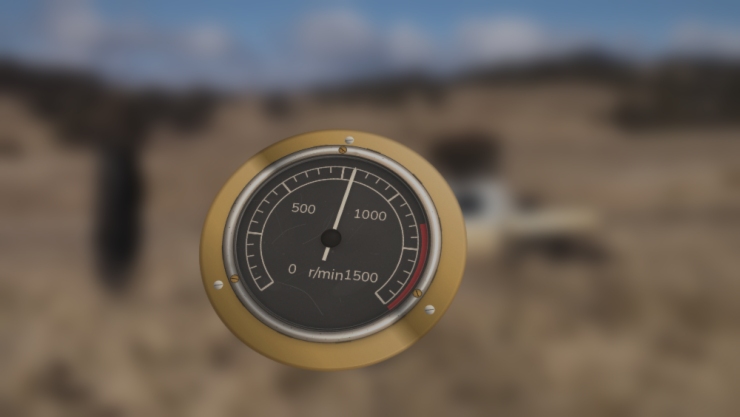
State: **800** rpm
